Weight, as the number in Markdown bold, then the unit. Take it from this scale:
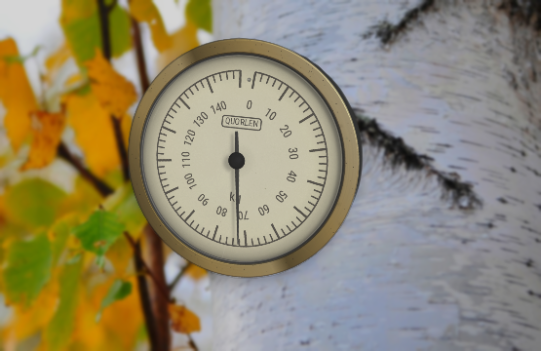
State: **72** kg
